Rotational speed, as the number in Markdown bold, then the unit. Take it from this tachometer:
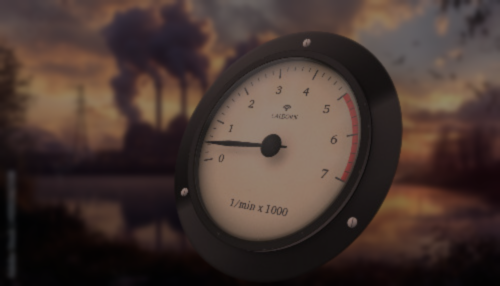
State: **400** rpm
